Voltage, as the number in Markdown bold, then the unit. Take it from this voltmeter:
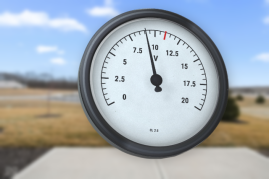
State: **9** V
